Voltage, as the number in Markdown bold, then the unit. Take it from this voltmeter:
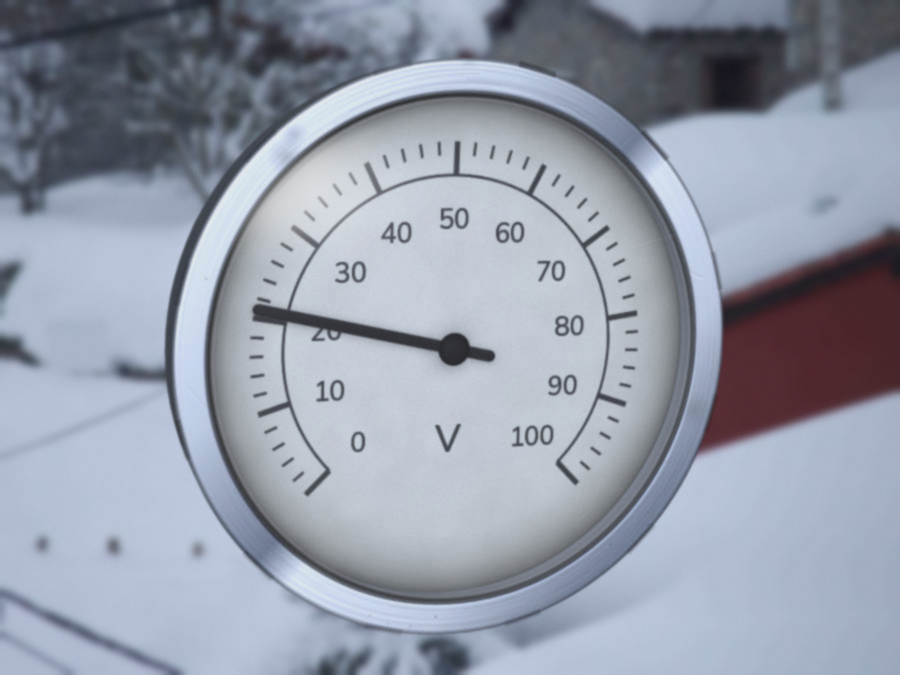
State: **21** V
